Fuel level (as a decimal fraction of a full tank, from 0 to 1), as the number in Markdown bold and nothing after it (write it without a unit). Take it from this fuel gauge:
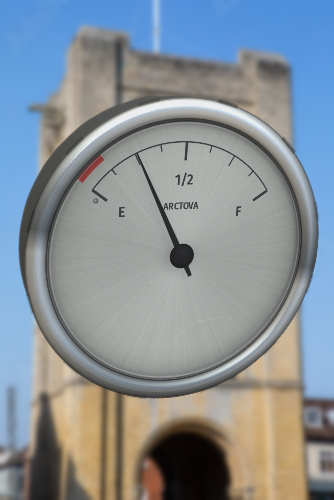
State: **0.25**
